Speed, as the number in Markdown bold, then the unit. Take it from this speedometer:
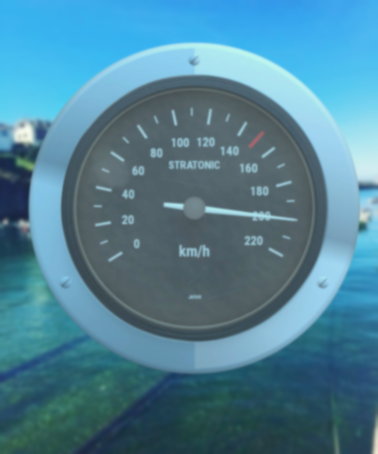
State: **200** km/h
